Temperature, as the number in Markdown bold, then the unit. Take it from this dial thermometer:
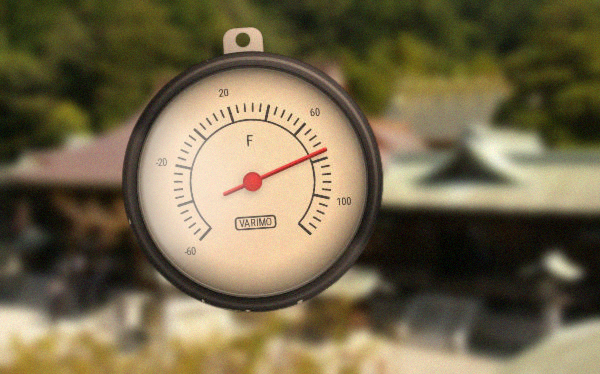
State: **76** °F
